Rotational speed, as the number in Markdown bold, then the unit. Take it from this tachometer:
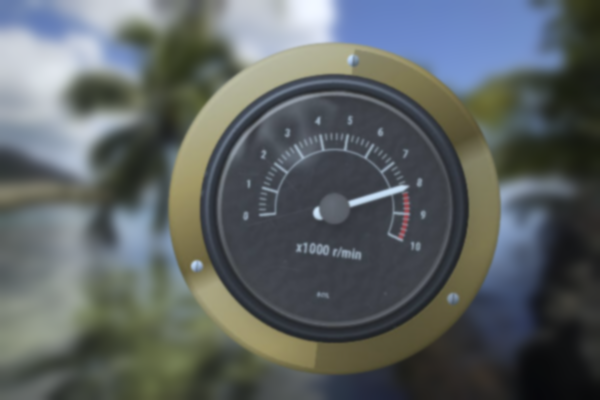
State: **8000** rpm
